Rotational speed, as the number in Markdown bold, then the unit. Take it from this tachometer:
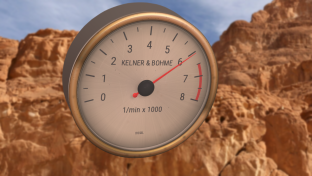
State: **6000** rpm
